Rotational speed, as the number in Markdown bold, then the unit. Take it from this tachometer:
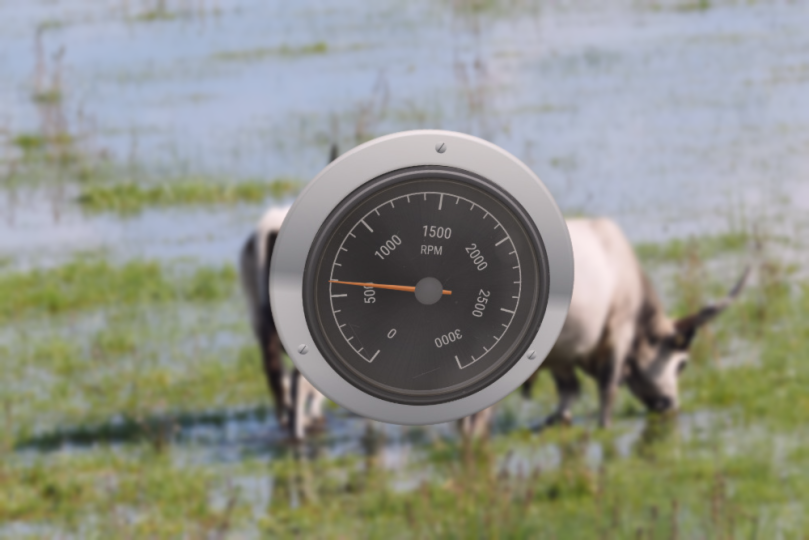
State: **600** rpm
